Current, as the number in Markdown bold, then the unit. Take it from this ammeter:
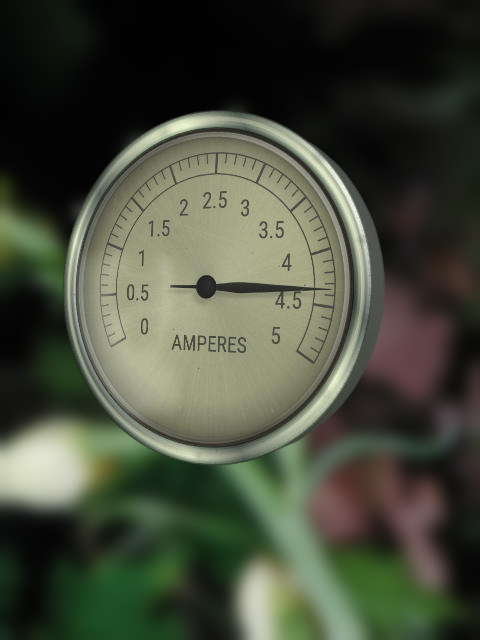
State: **4.35** A
